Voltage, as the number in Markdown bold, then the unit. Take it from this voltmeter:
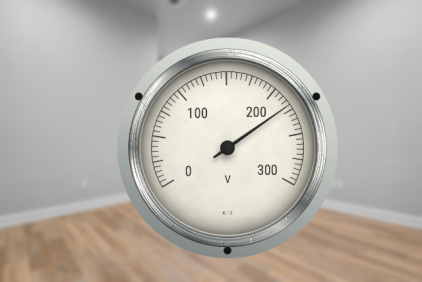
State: **220** V
